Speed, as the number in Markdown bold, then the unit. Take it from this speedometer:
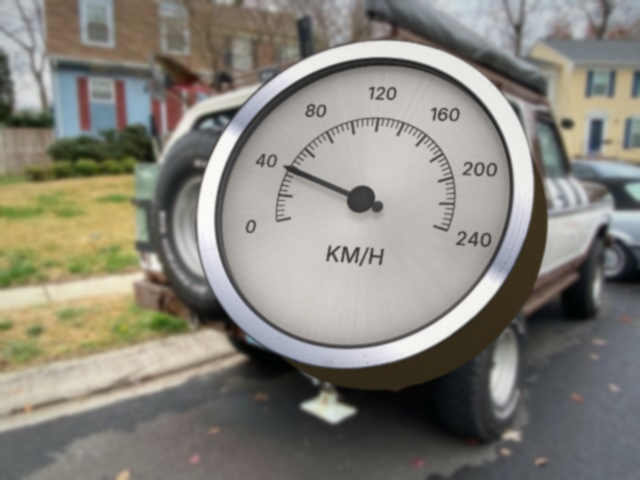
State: **40** km/h
